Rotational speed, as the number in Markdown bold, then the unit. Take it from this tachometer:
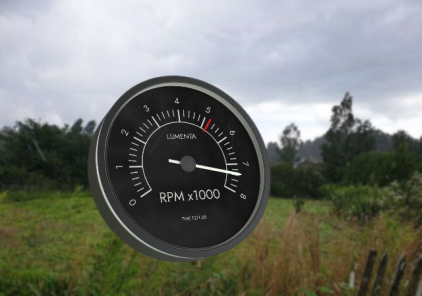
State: **7400** rpm
